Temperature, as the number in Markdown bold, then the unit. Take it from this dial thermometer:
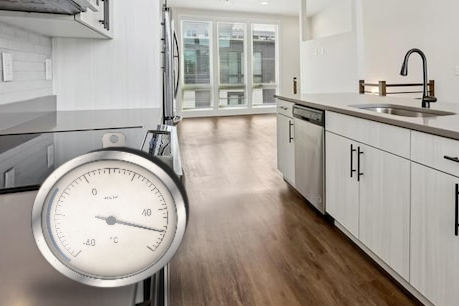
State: **50** °C
